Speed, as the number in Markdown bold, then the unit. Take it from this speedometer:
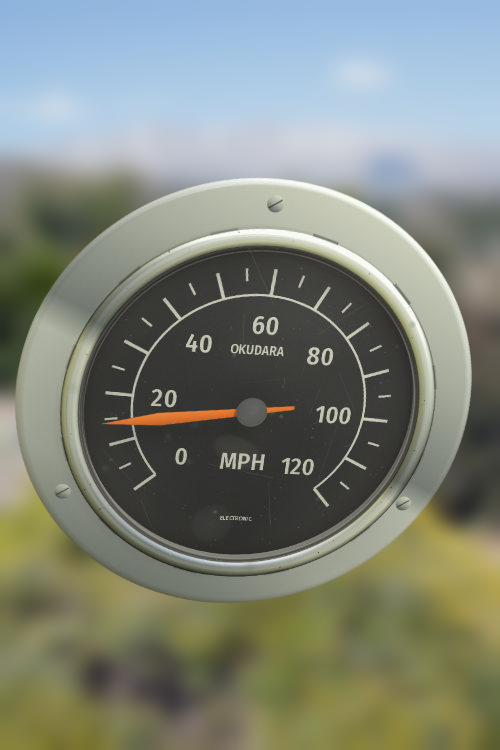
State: **15** mph
